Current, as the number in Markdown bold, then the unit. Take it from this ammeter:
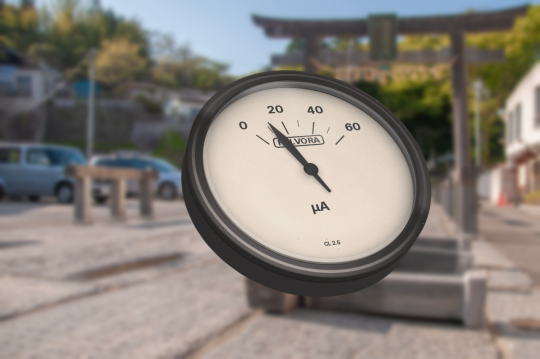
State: **10** µA
